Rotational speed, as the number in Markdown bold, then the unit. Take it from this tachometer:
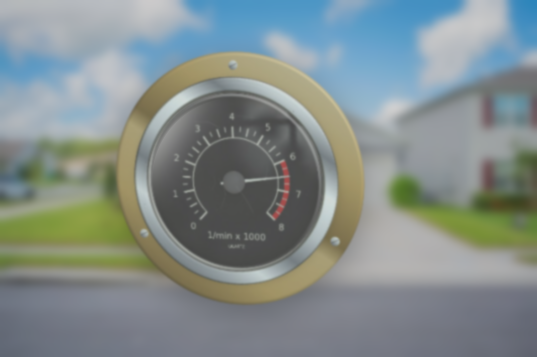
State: **6500** rpm
